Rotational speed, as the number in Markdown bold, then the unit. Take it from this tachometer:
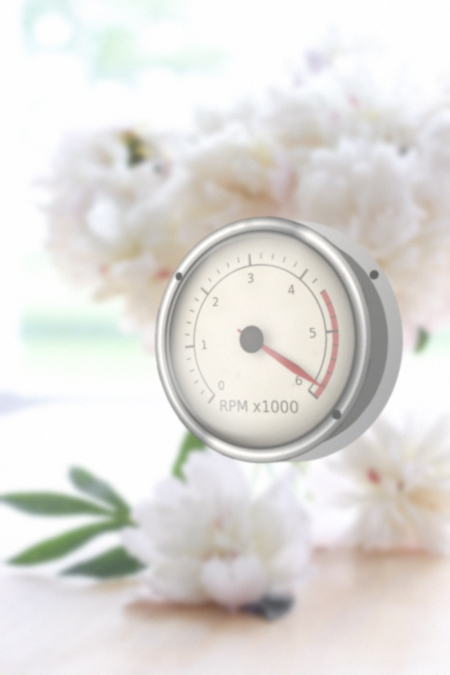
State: **5800** rpm
